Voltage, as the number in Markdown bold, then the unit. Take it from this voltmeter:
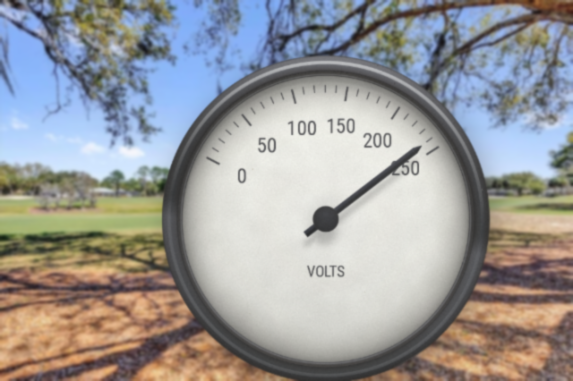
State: **240** V
